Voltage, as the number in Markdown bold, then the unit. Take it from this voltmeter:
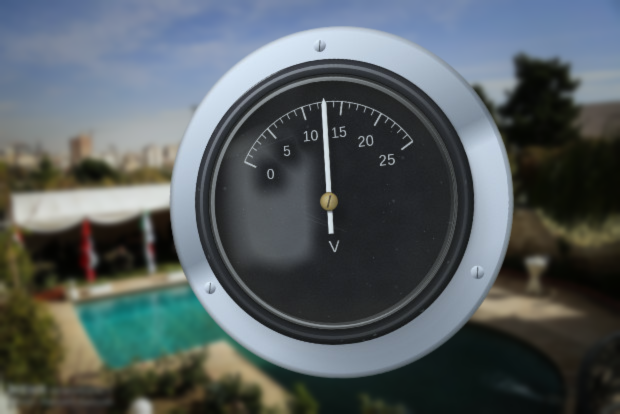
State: **13** V
